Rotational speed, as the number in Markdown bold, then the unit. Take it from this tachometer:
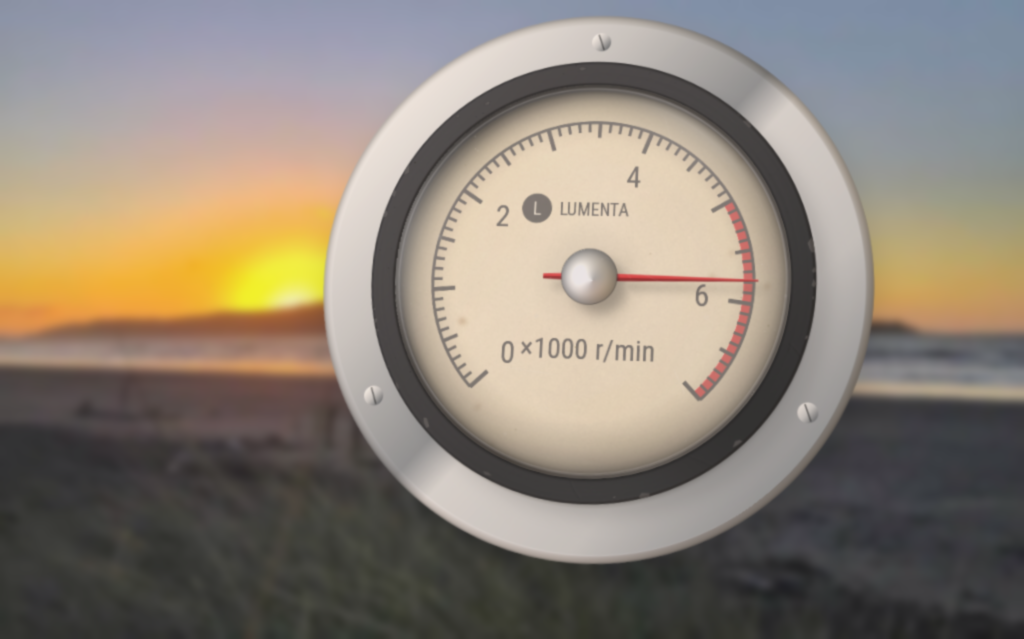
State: **5800** rpm
